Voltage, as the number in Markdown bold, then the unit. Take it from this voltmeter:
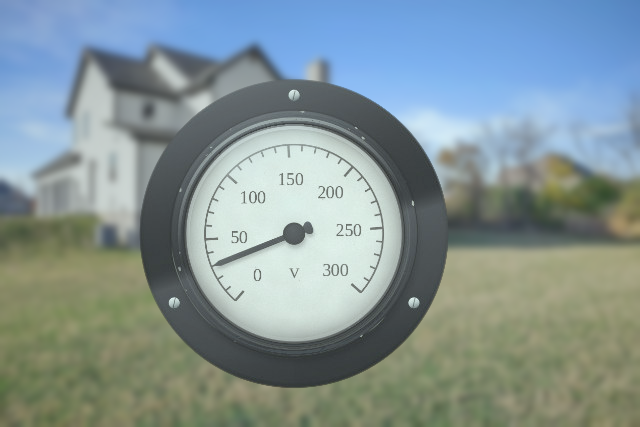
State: **30** V
